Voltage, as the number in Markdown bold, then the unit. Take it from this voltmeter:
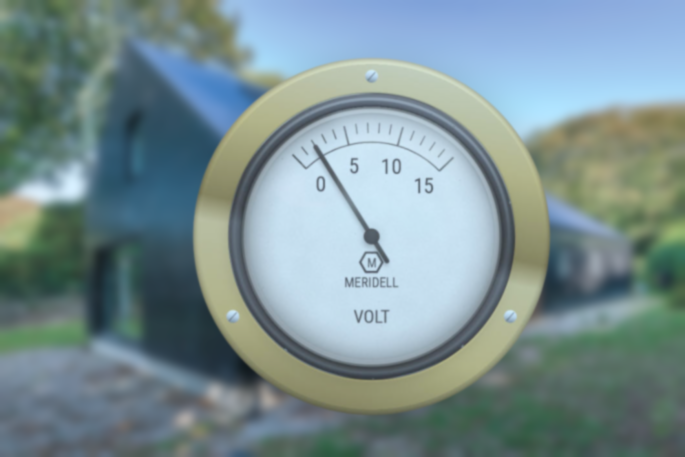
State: **2** V
